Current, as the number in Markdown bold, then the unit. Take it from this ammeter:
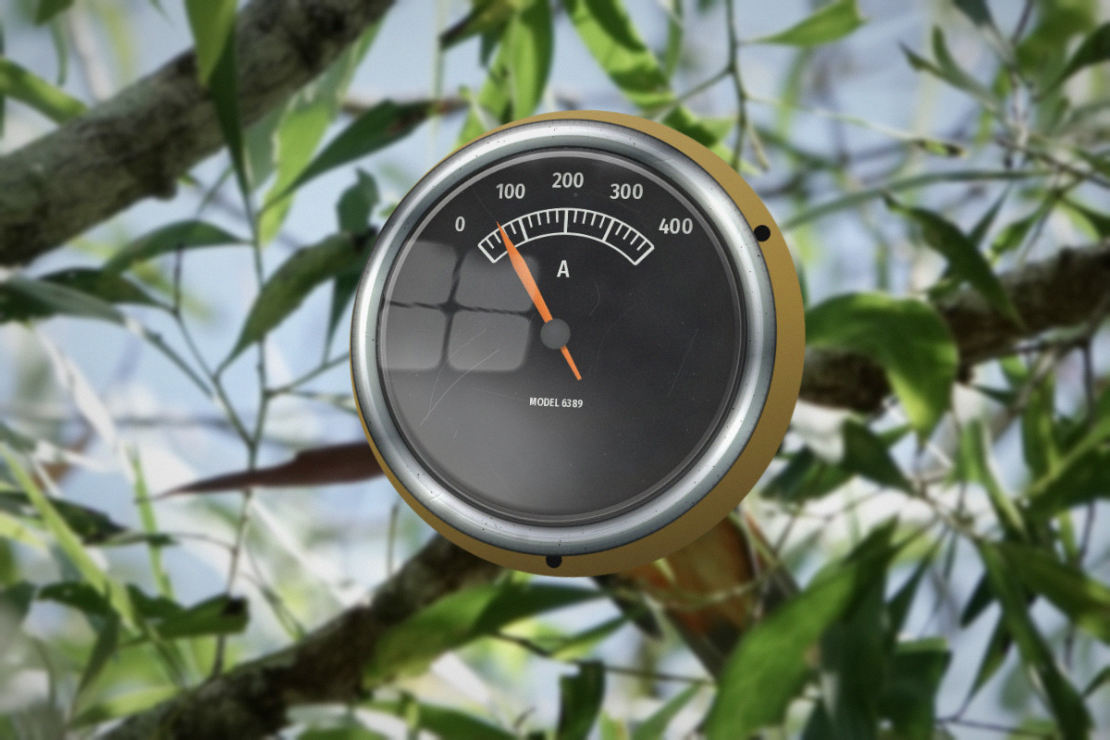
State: **60** A
